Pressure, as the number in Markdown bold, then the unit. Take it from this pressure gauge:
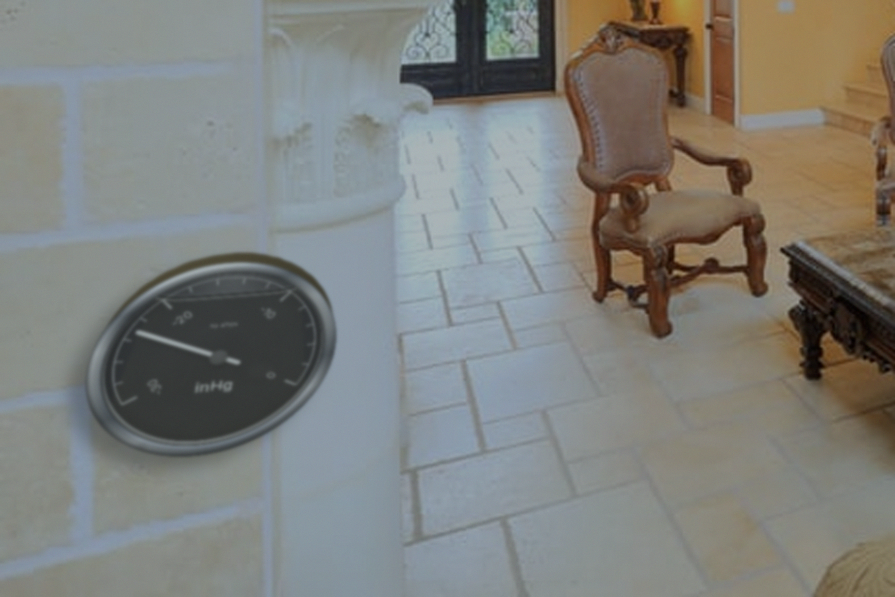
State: **-23** inHg
